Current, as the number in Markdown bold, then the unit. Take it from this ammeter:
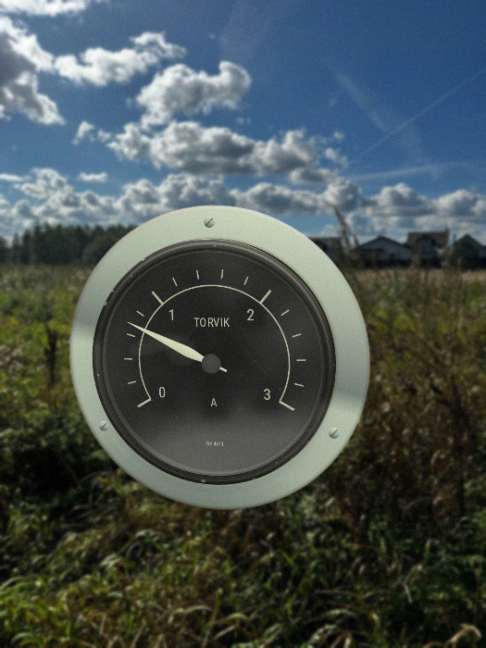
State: **0.7** A
